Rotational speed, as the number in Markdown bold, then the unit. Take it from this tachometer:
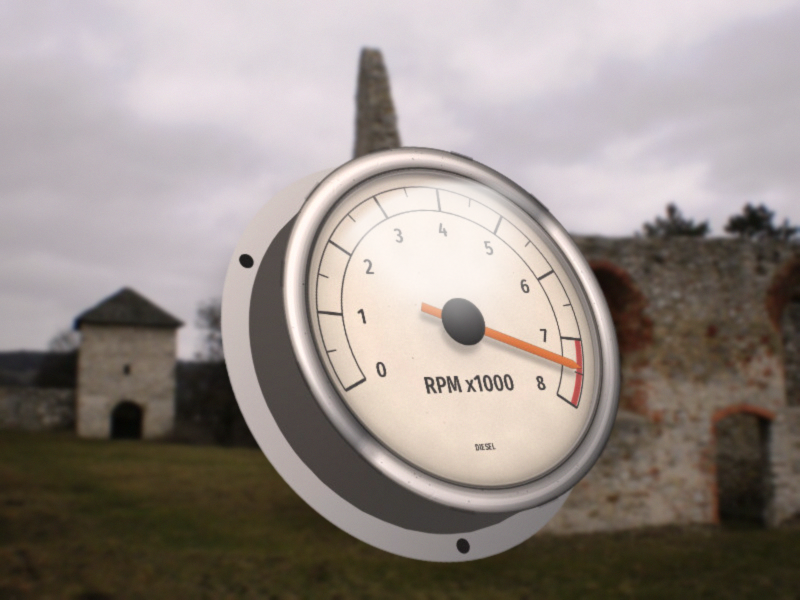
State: **7500** rpm
